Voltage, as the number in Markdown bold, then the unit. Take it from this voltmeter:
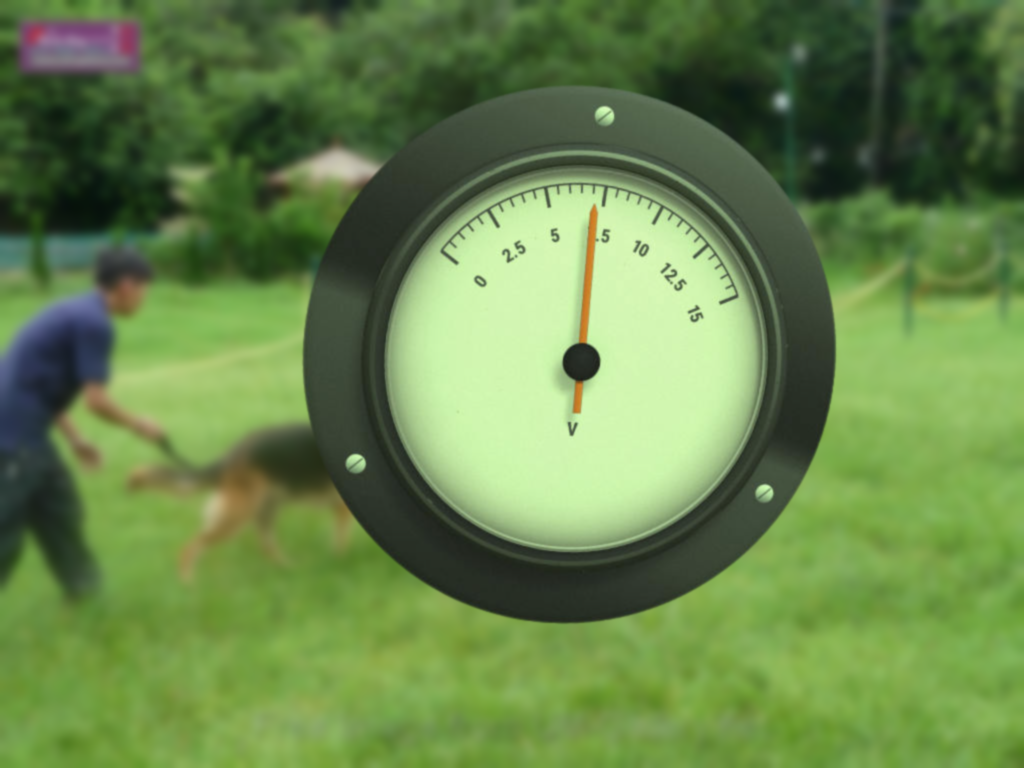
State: **7** V
